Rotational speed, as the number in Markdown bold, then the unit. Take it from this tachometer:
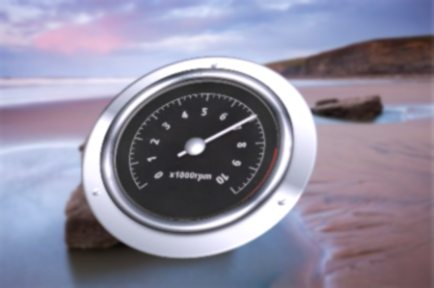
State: **7000** rpm
